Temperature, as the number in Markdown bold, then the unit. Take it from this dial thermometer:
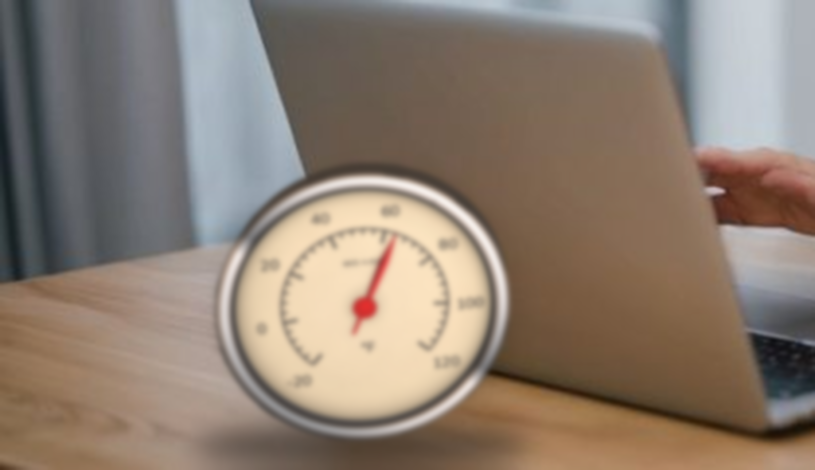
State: **64** °F
